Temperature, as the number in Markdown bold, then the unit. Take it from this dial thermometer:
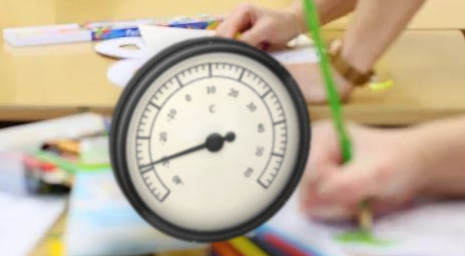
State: **-28** °C
